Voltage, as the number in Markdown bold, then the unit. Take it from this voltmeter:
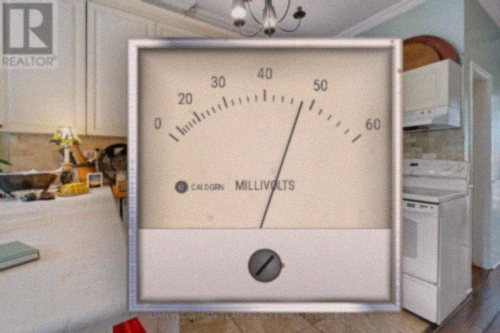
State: **48** mV
